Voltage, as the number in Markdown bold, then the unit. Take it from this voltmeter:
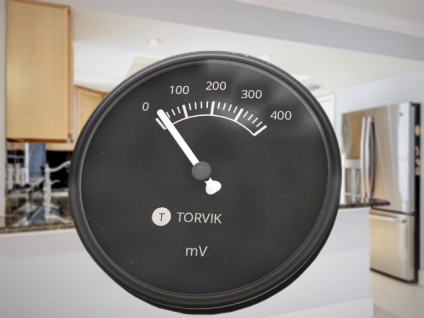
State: **20** mV
